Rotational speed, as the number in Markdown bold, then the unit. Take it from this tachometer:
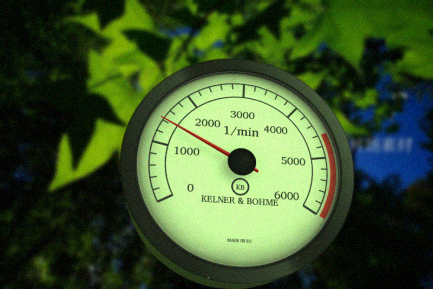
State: **1400** rpm
